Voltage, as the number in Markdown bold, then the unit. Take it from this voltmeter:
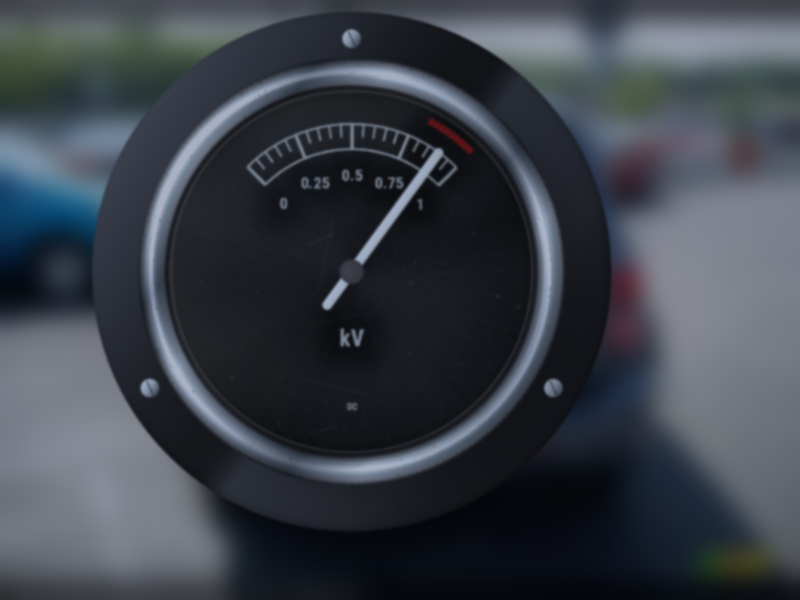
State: **0.9** kV
